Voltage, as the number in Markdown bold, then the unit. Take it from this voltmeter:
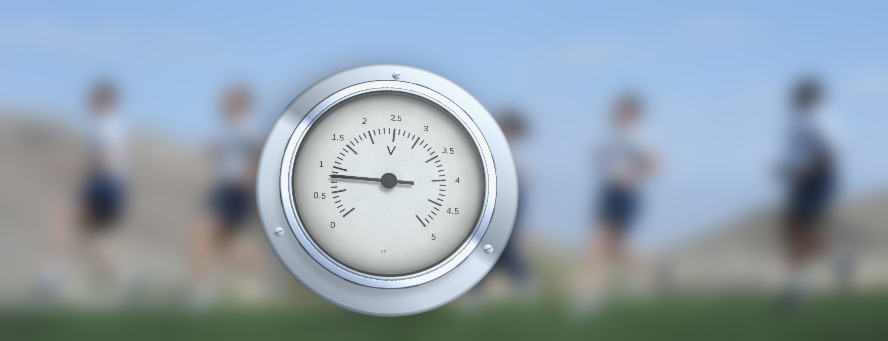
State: **0.8** V
